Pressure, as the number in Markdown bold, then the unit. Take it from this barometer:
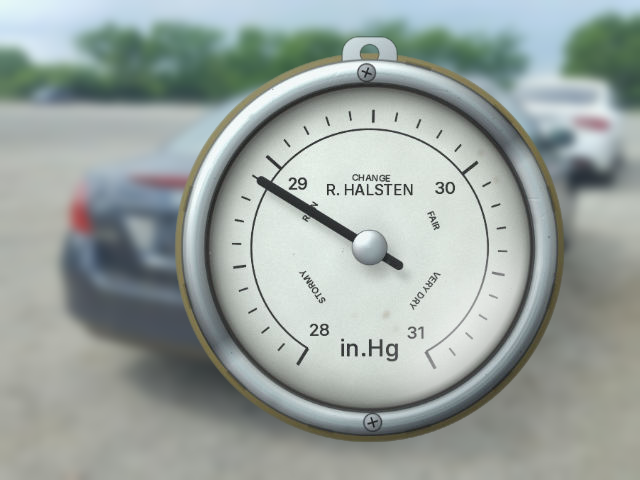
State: **28.9** inHg
